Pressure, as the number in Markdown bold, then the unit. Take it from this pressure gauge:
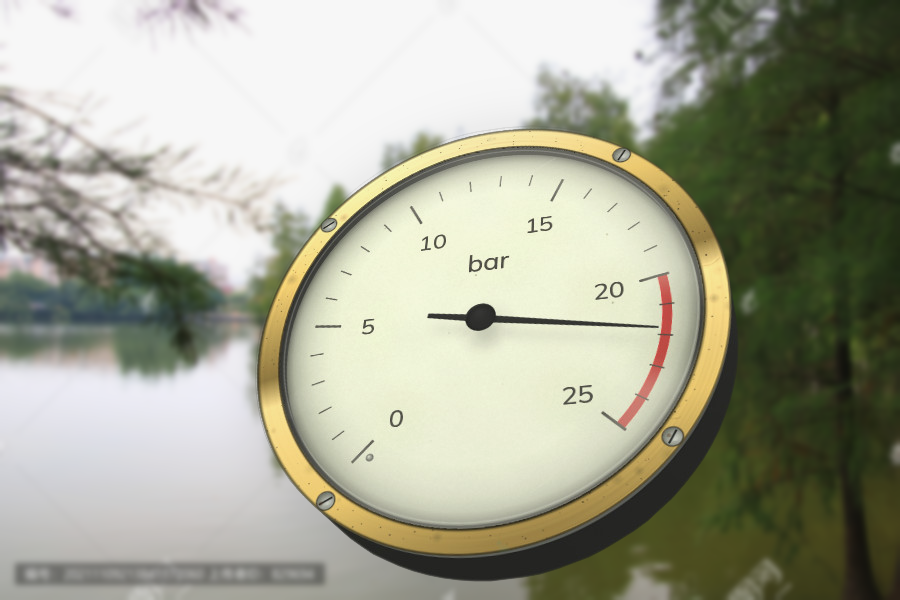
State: **22** bar
